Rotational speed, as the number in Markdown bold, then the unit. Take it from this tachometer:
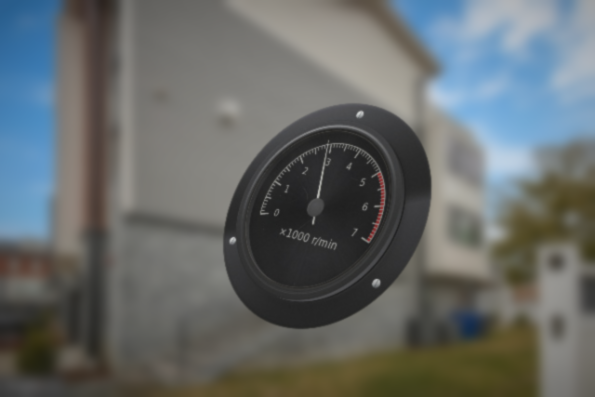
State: **3000** rpm
